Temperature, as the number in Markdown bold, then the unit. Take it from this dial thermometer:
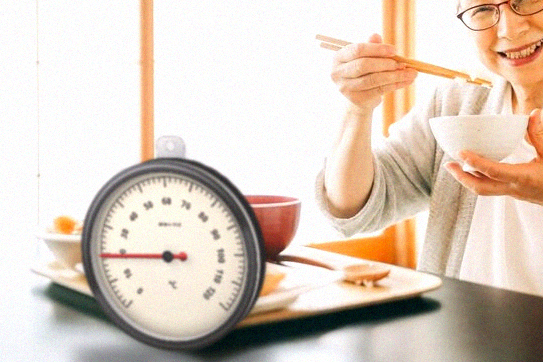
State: **20** °C
